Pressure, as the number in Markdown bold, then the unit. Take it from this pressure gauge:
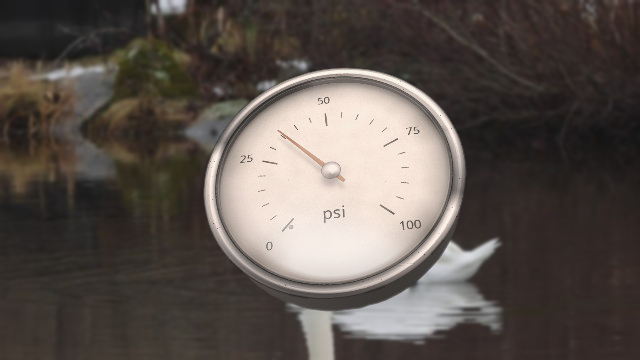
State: **35** psi
